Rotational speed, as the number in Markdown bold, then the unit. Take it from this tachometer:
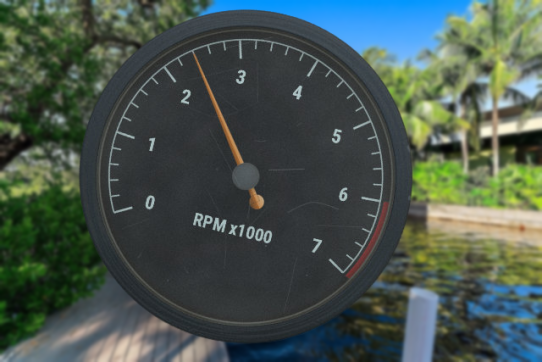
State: **2400** rpm
